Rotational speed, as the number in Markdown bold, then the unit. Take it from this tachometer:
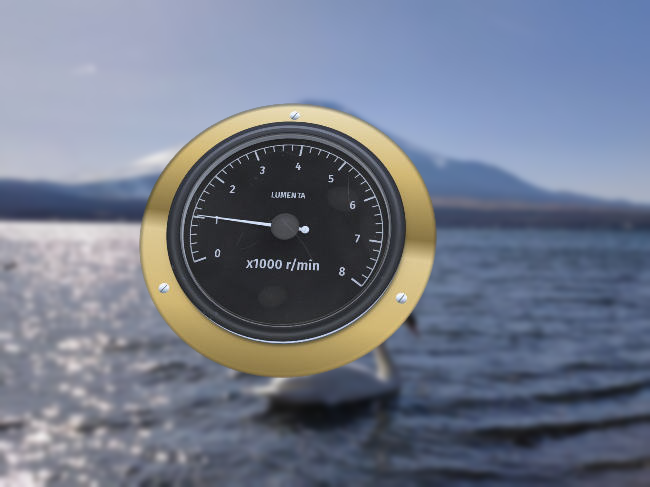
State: **1000** rpm
